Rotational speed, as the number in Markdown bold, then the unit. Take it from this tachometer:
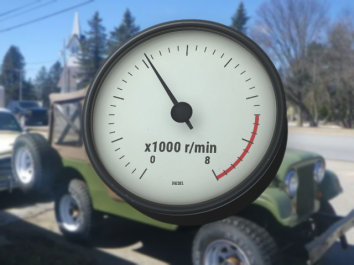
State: **3100** rpm
